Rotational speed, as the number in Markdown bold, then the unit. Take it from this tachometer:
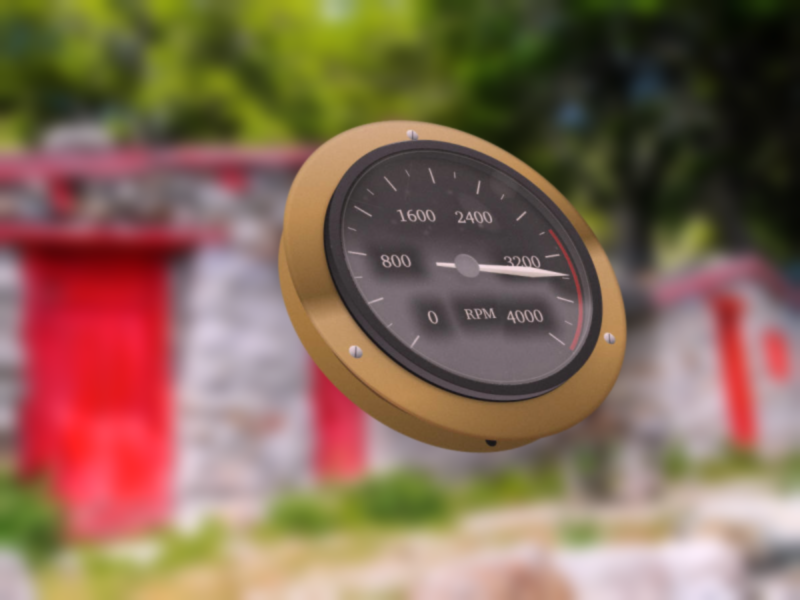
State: **3400** rpm
